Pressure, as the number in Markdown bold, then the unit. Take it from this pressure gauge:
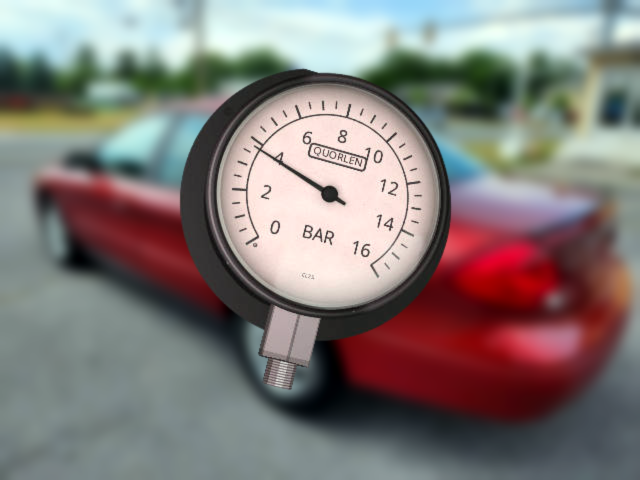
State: **3.75** bar
